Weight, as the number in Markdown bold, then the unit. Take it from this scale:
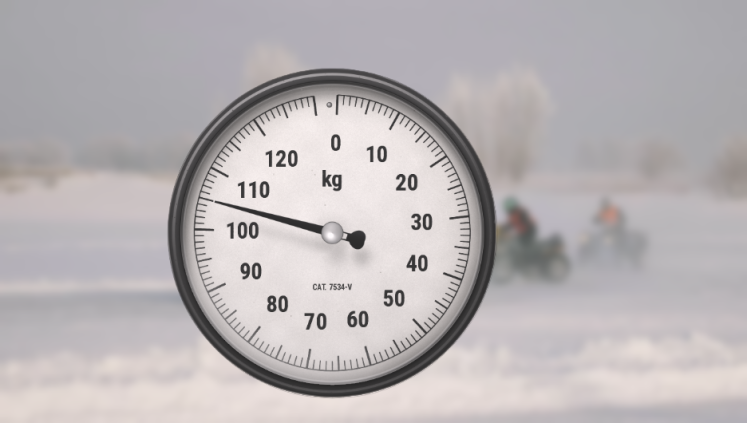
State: **105** kg
